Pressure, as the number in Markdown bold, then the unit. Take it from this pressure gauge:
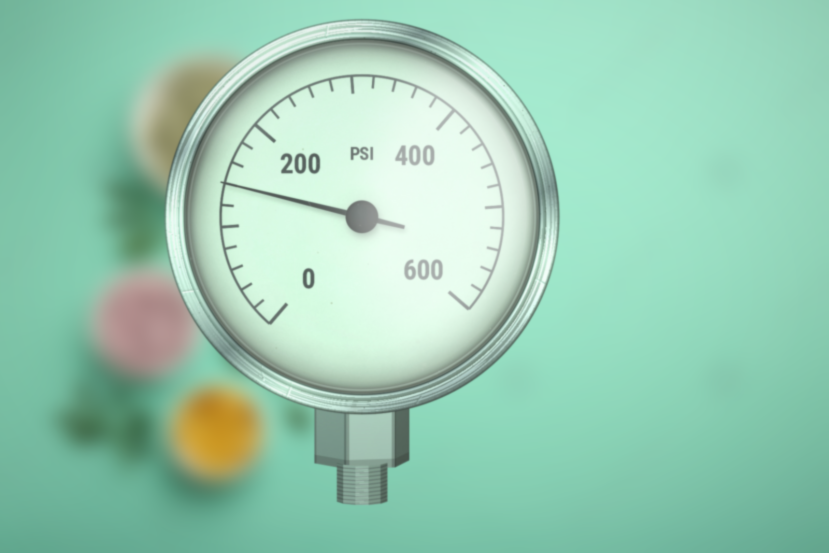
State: **140** psi
